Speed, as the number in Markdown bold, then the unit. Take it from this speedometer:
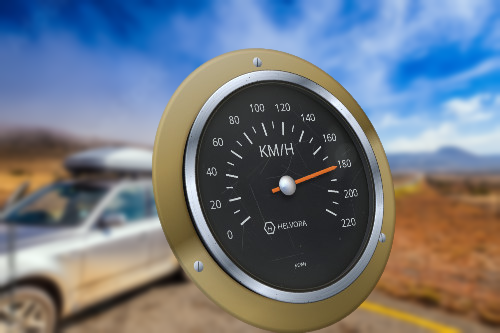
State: **180** km/h
